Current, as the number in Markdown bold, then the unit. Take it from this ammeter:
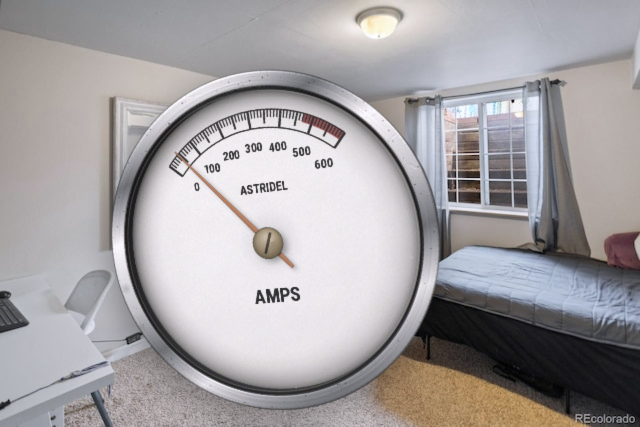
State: **50** A
